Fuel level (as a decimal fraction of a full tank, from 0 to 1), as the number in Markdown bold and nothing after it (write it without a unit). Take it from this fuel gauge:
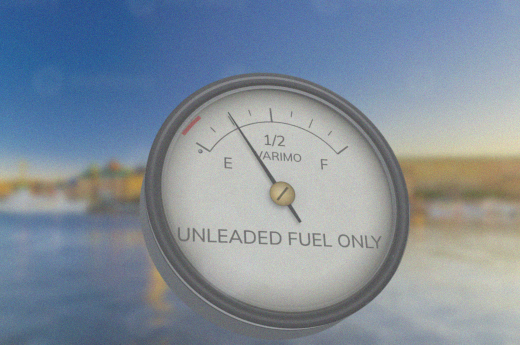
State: **0.25**
